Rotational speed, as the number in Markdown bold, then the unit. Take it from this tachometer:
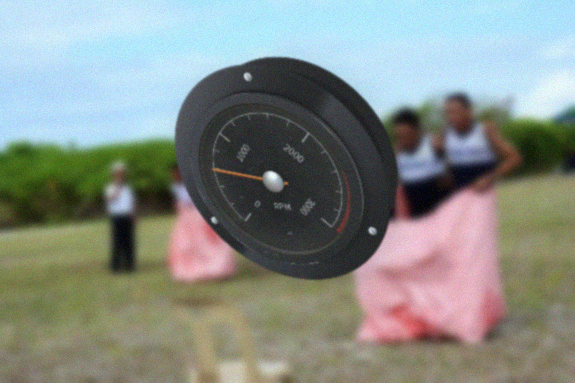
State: **600** rpm
